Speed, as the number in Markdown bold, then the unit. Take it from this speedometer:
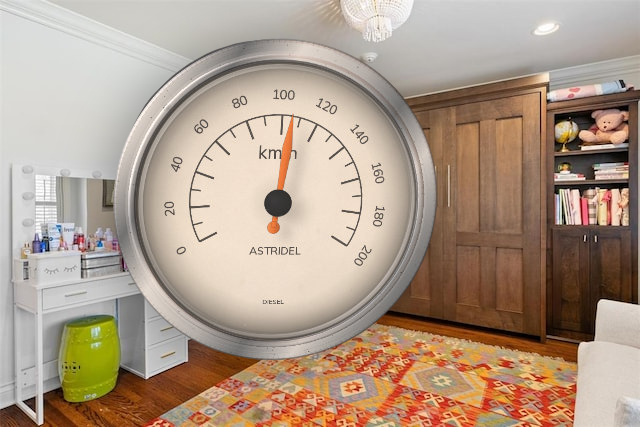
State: **105** km/h
